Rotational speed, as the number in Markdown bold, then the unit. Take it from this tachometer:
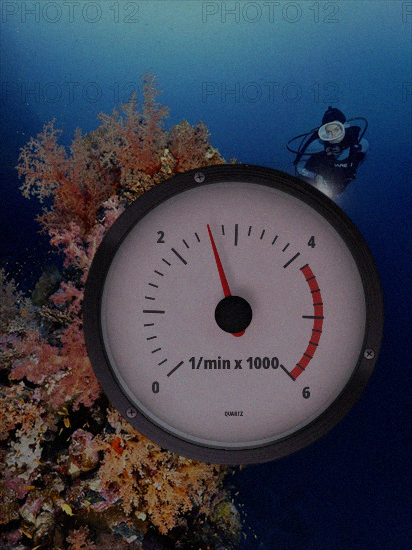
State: **2600** rpm
